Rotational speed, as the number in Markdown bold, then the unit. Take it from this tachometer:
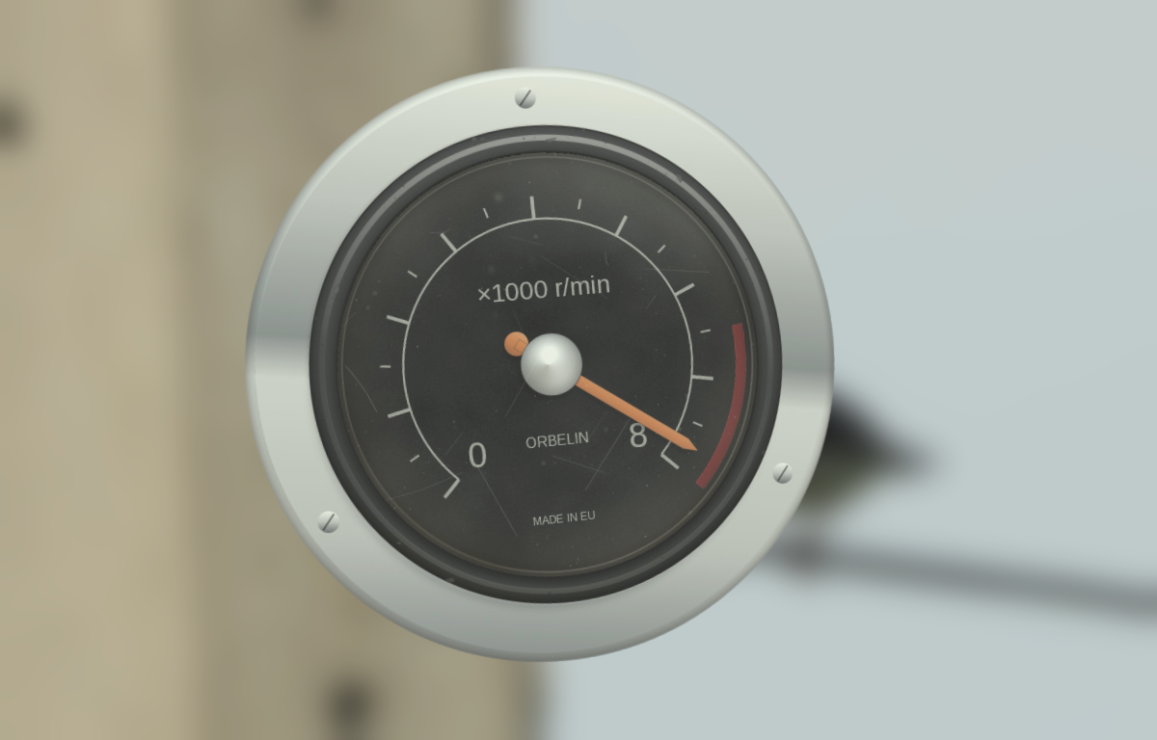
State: **7750** rpm
